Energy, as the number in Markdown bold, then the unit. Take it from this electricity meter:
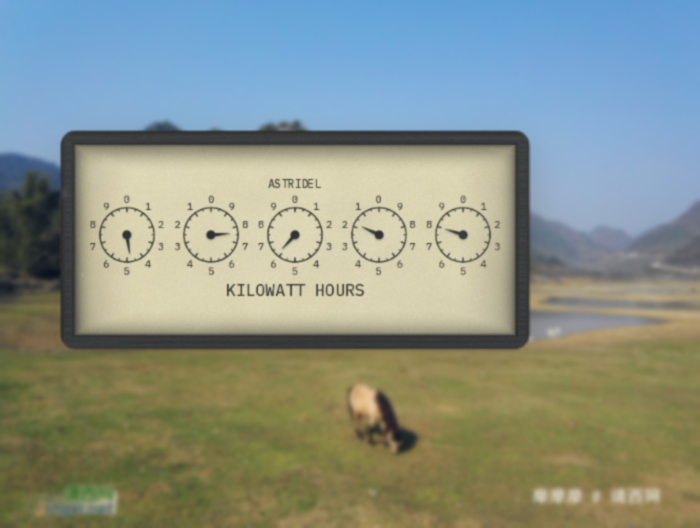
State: **47618** kWh
